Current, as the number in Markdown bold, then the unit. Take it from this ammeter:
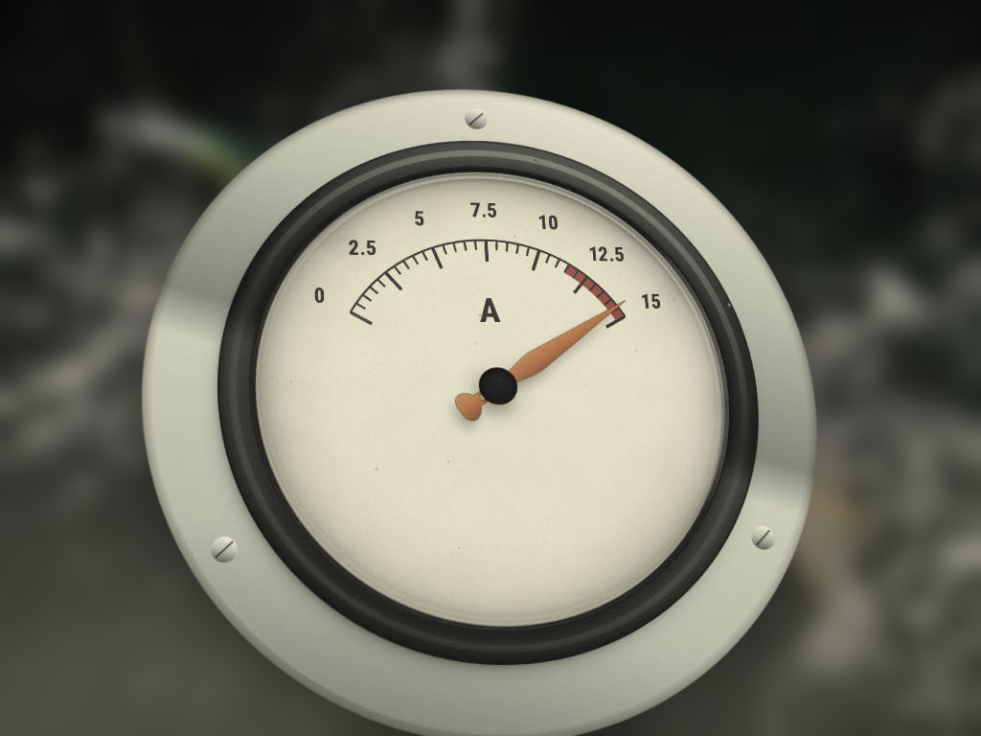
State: **14.5** A
